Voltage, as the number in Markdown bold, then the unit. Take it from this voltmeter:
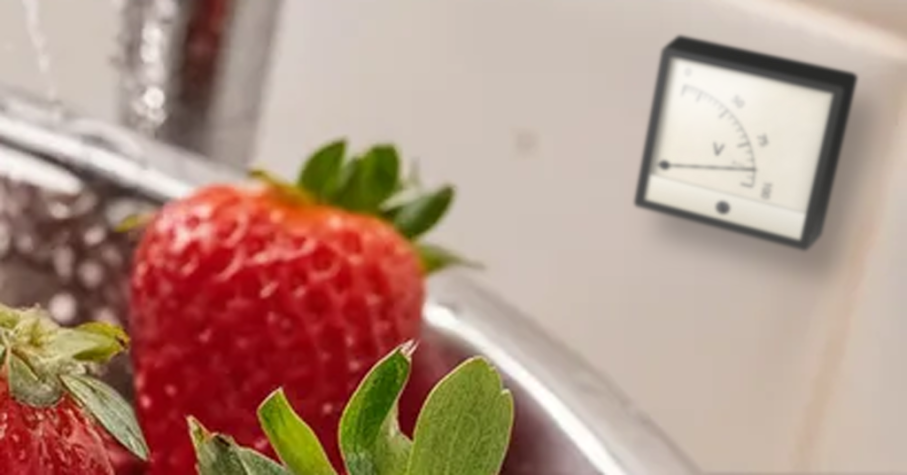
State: **90** V
